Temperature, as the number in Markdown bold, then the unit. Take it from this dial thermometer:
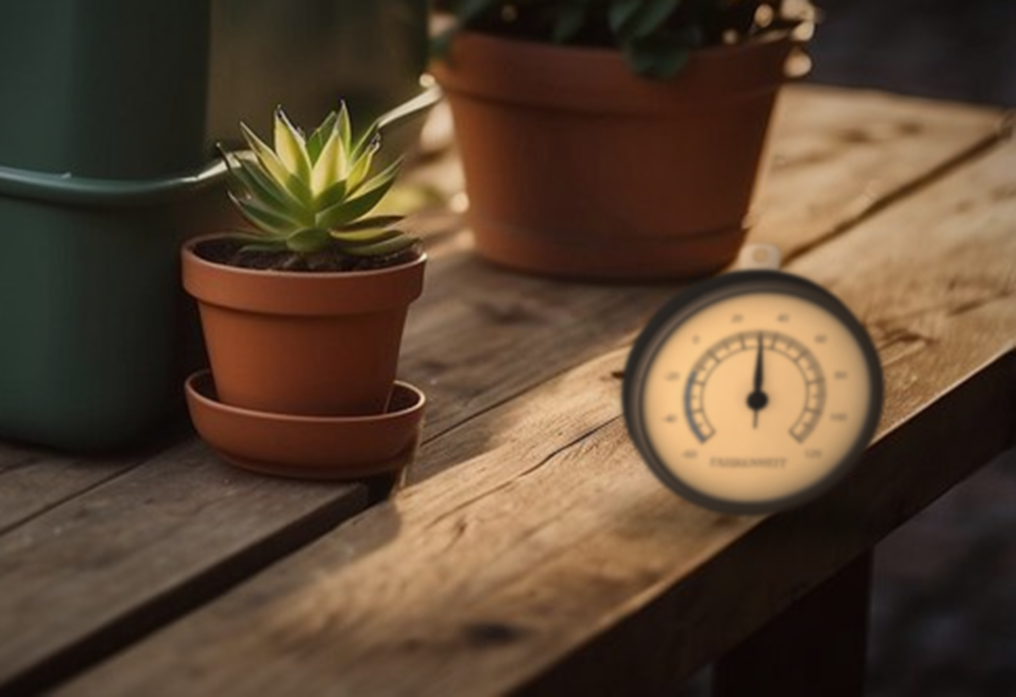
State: **30** °F
